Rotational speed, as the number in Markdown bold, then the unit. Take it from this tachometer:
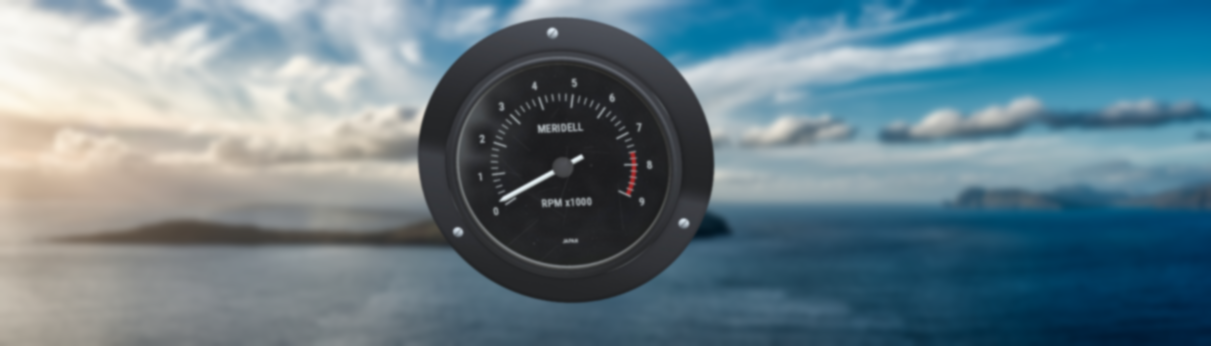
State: **200** rpm
